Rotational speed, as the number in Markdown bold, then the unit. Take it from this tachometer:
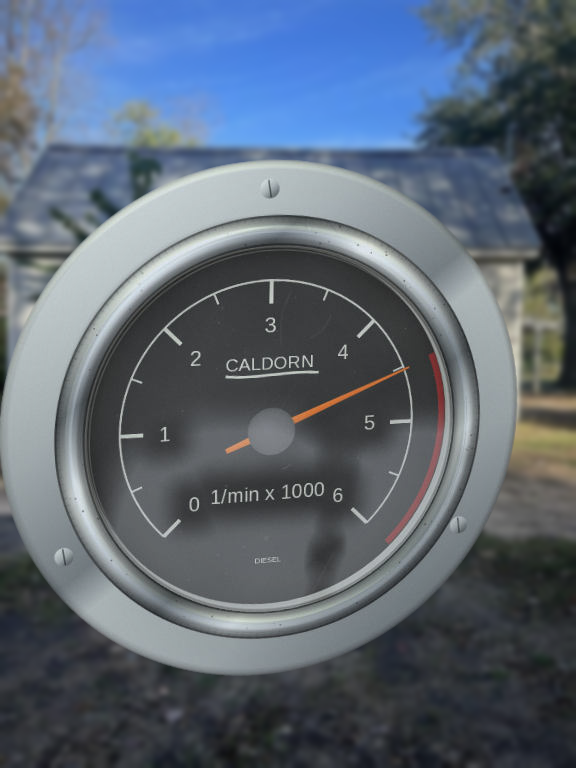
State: **4500** rpm
